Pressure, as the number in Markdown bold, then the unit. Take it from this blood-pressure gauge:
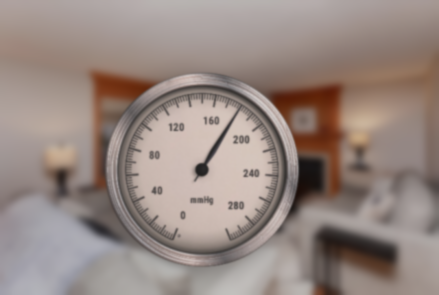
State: **180** mmHg
